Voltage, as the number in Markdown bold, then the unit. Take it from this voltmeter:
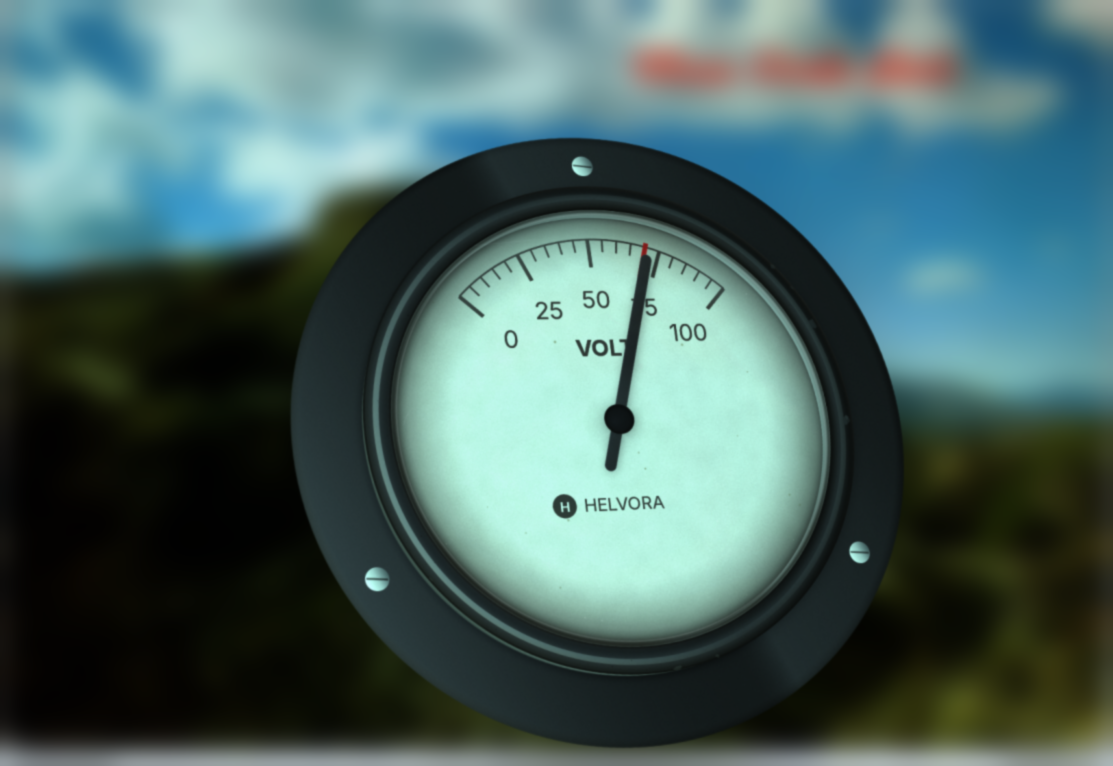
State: **70** V
